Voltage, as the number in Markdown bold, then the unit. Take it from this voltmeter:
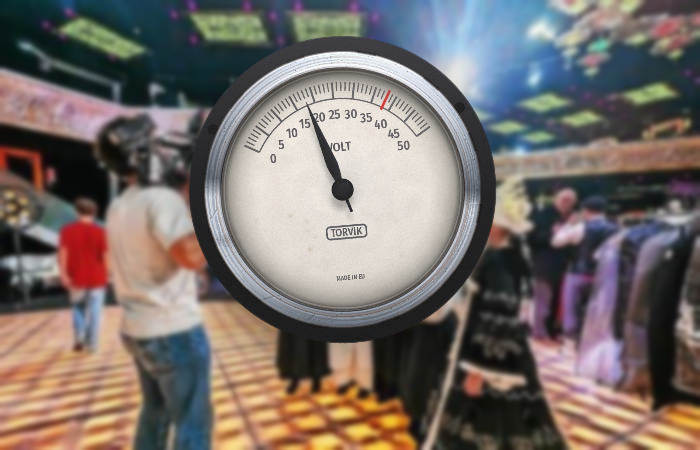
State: **18** V
